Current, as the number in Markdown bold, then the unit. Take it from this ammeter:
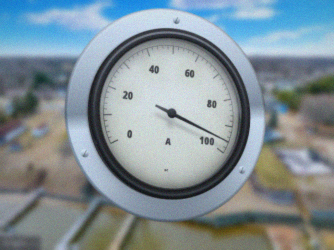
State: **96** A
